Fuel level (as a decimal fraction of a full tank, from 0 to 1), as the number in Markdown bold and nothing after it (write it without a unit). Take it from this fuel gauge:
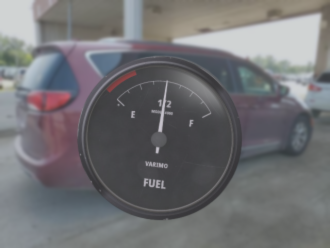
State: **0.5**
